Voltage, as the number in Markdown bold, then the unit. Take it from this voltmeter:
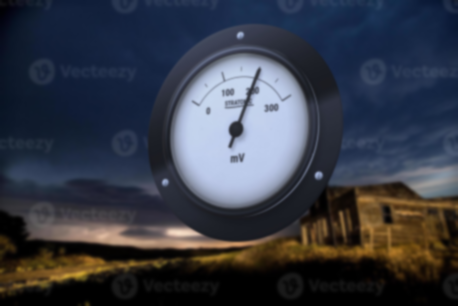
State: **200** mV
